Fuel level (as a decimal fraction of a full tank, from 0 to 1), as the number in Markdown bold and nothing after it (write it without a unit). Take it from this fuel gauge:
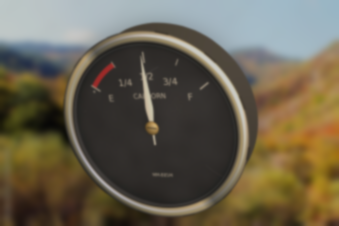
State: **0.5**
